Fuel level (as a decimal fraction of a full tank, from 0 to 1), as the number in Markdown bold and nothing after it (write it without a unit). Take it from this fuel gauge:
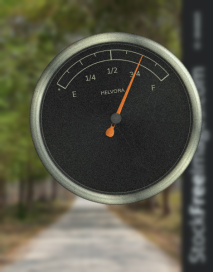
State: **0.75**
